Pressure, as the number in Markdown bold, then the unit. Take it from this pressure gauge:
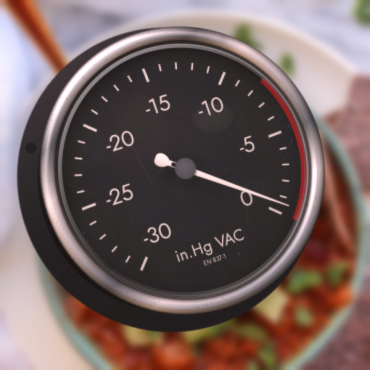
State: **-0.5** inHg
